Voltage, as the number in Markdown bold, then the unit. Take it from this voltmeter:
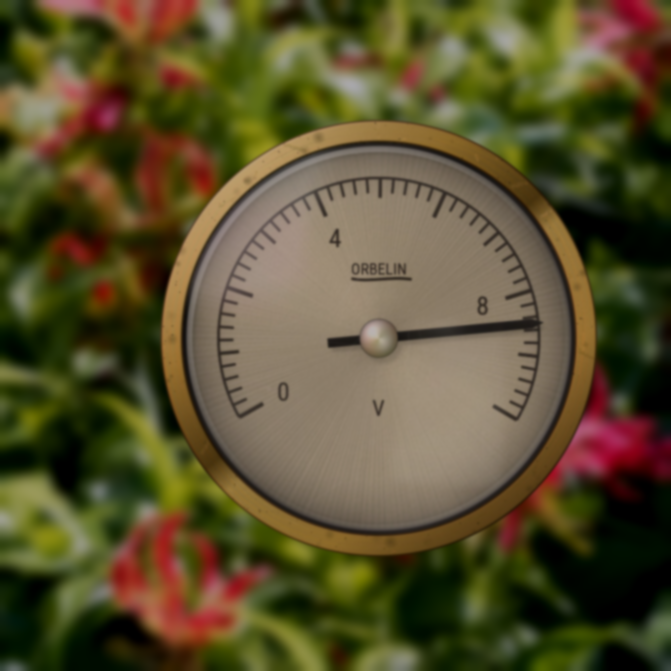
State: **8.5** V
